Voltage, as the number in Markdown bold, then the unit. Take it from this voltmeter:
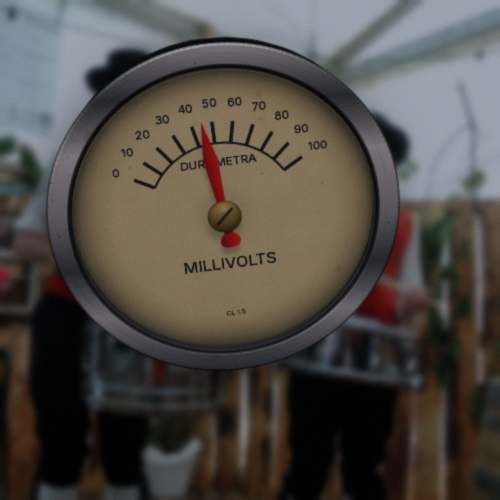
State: **45** mV
